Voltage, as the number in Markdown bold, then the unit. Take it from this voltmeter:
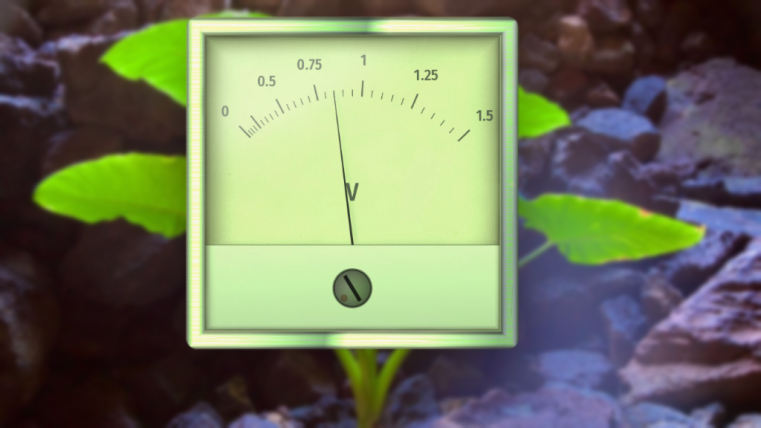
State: **0.85** V
